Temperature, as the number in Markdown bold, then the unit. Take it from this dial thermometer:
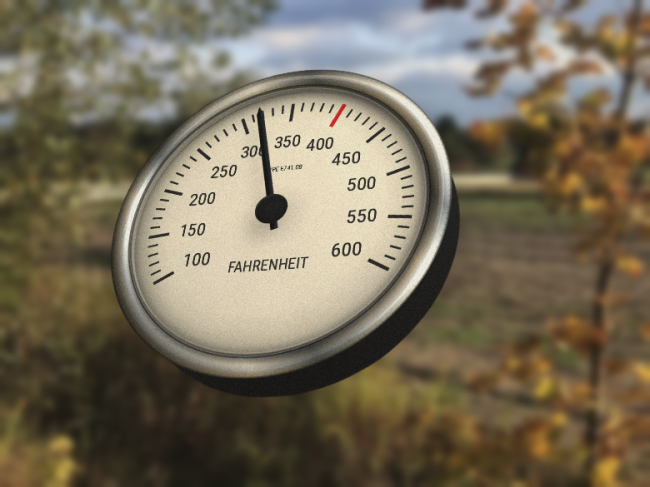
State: **320** °F
